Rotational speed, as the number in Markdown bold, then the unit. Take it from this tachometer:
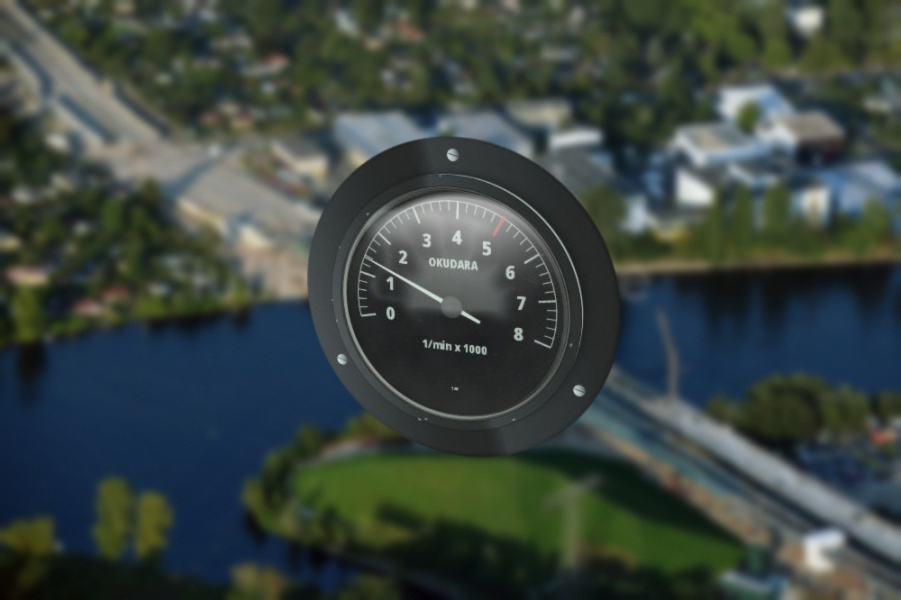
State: **1400** rpm
